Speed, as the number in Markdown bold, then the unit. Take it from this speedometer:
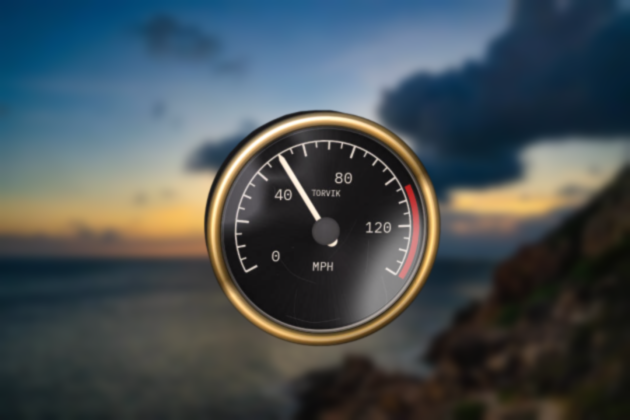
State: **50** mph
